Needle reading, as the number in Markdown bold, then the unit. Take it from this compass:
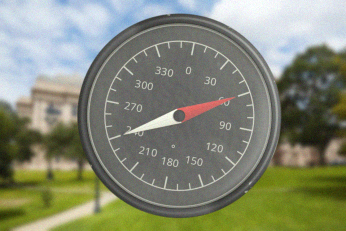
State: **60** °
